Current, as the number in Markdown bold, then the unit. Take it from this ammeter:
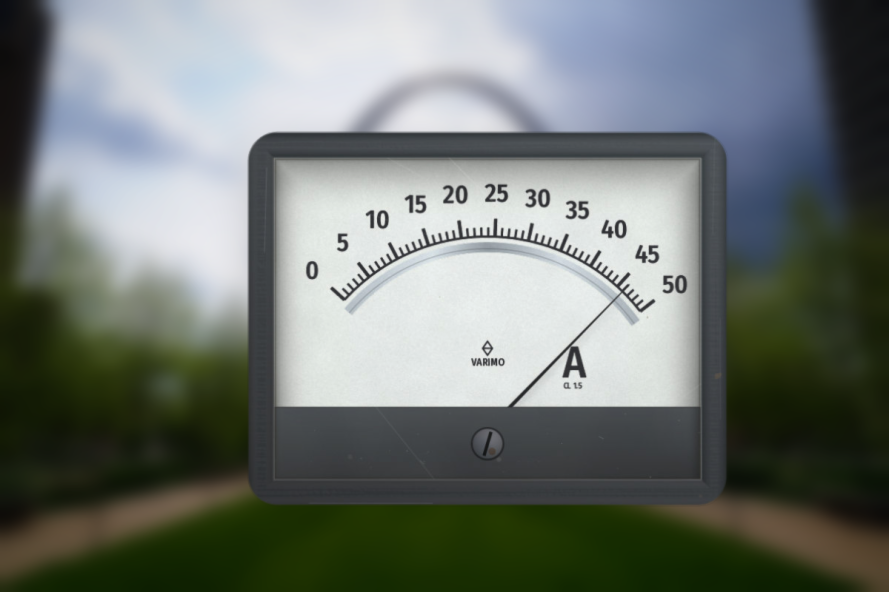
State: **46** A
